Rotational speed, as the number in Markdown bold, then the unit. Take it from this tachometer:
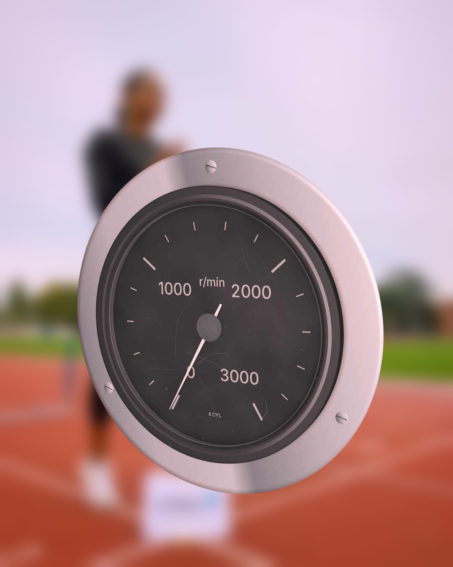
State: **0** rpm
